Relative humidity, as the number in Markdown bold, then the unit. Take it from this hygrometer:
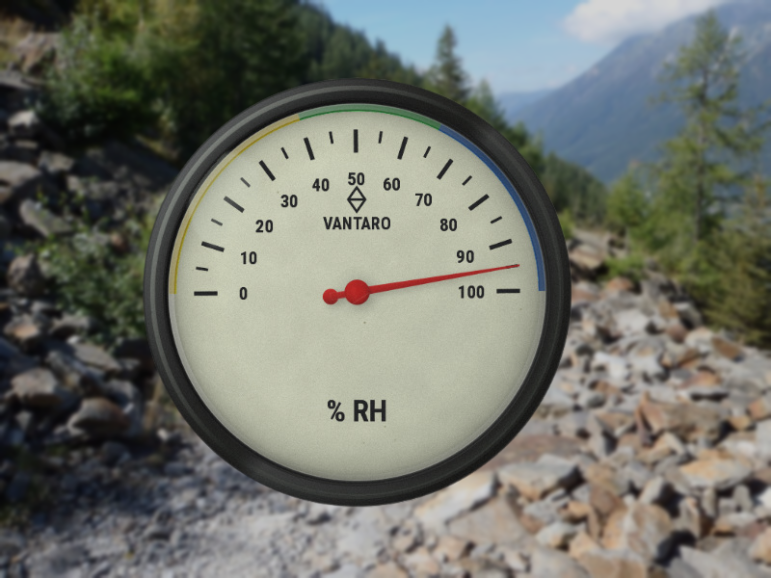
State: **95** %
